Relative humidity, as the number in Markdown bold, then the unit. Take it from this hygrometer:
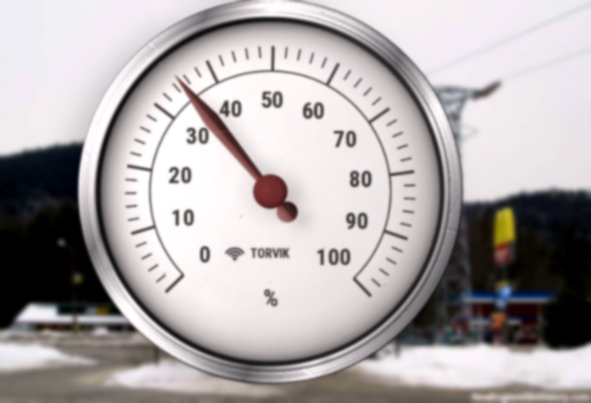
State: **35** %
